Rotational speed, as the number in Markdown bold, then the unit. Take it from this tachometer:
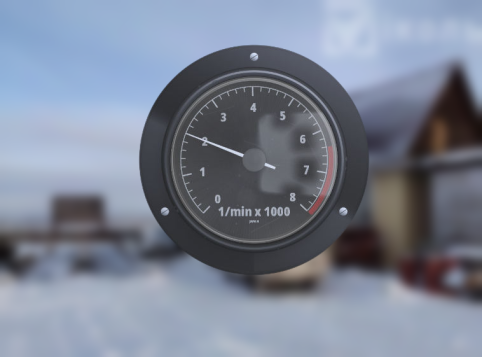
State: **2000** rpm
